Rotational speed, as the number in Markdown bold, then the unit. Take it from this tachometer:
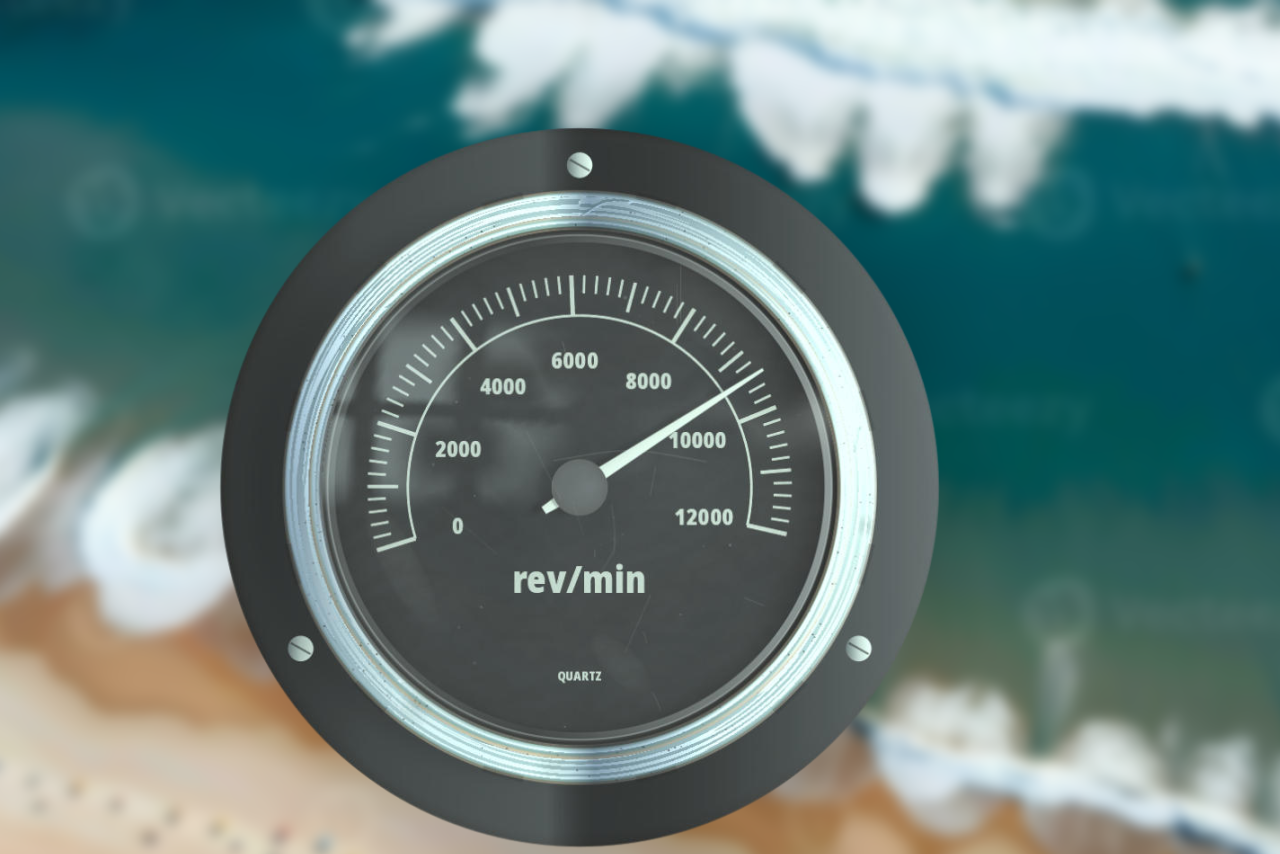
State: **9400** rpm
